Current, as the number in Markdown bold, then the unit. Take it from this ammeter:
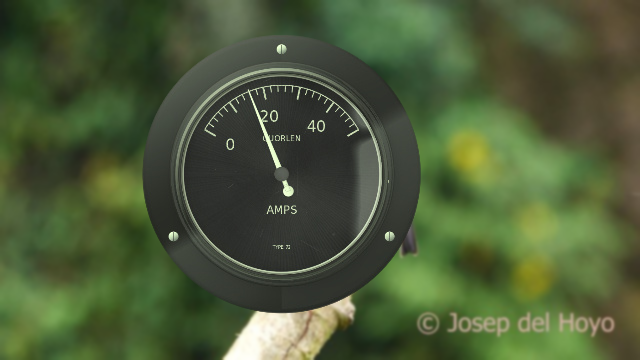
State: **16** A
